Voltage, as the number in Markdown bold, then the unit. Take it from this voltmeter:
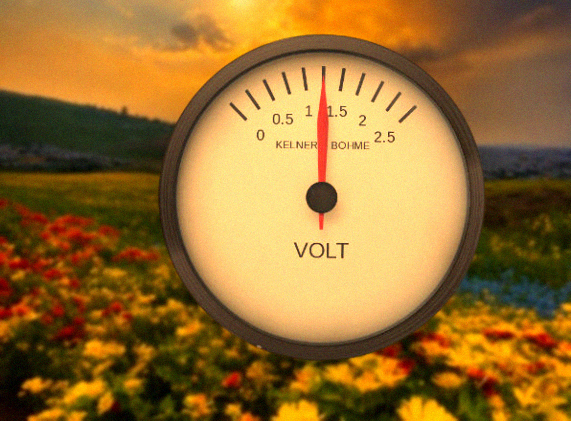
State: **1.25** V
